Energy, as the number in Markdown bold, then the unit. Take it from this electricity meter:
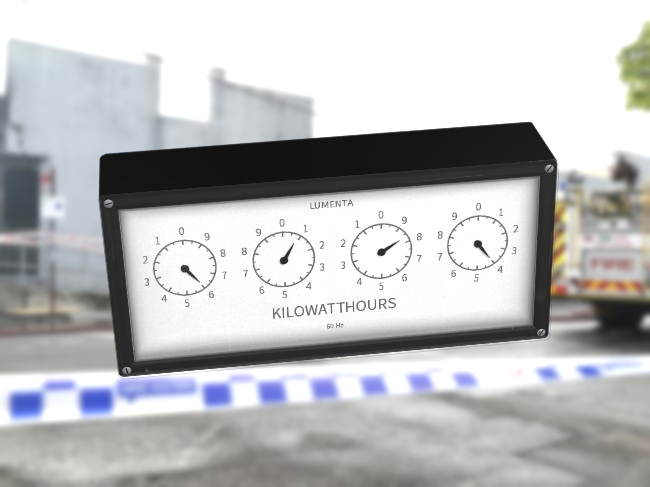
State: **6084** kWh
